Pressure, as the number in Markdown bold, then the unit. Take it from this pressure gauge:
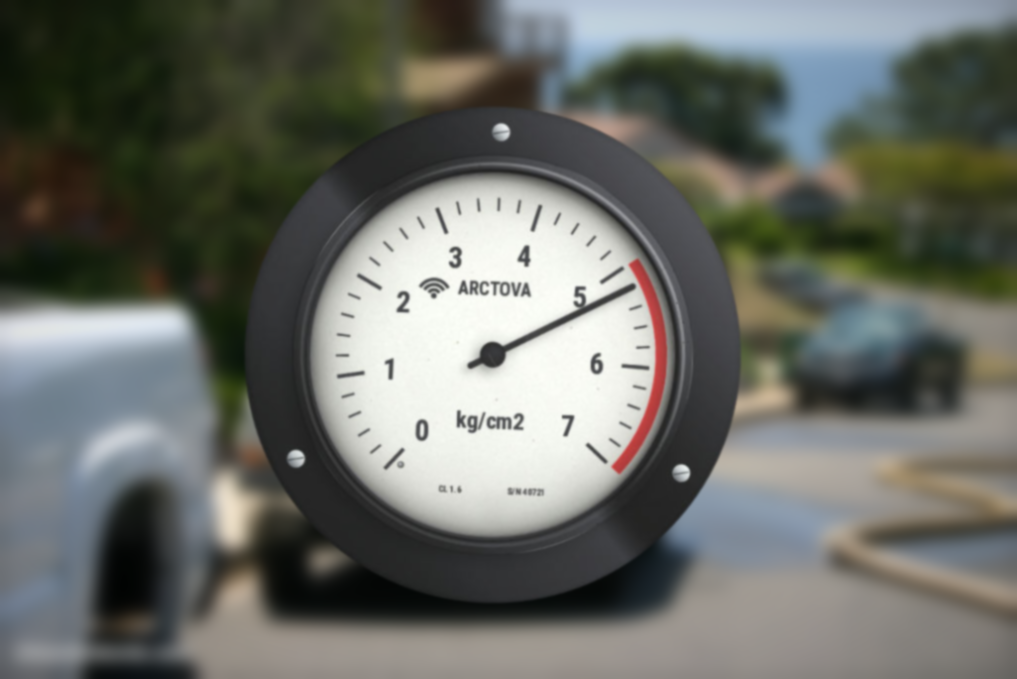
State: **5.2** kg/cm²
